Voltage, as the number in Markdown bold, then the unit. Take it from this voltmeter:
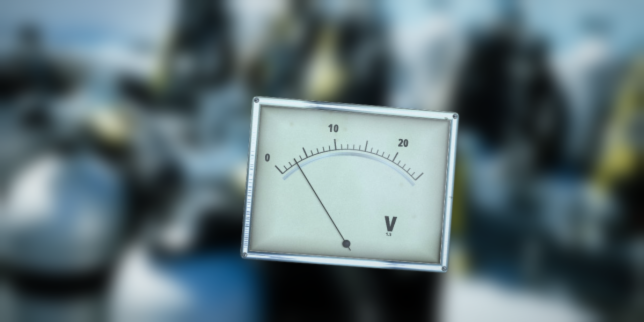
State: **3** V
